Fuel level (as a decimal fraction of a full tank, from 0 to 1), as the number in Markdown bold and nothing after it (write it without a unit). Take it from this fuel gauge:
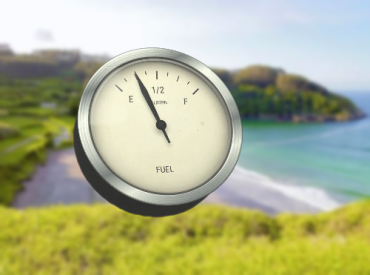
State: **0.25**
